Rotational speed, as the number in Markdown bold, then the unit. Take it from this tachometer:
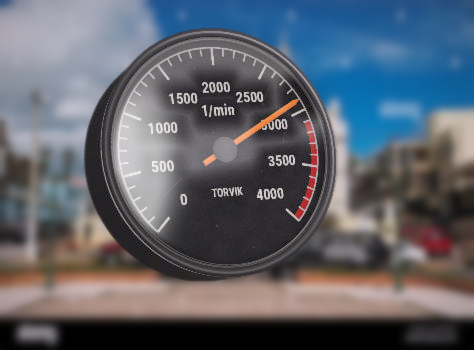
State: **2900** rpm
